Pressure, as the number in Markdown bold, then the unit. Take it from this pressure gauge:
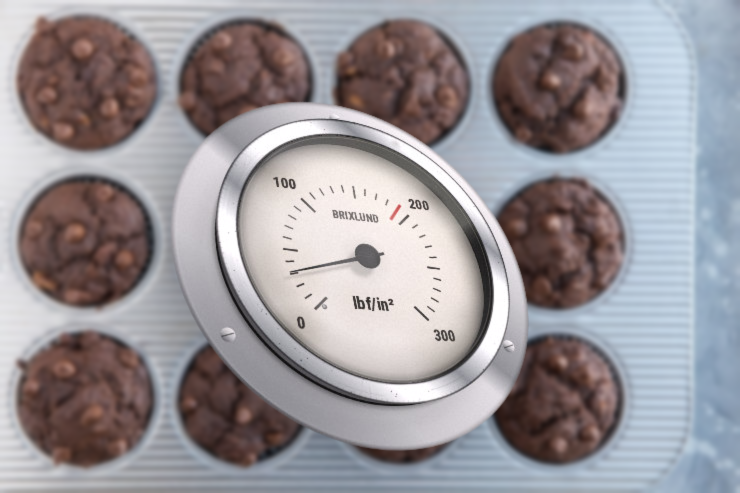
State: **30** psi
